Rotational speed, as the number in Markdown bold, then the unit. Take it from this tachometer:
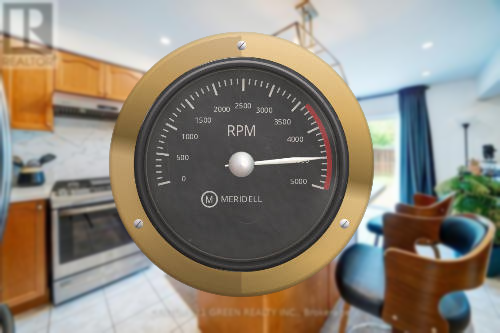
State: **4500** rpm
